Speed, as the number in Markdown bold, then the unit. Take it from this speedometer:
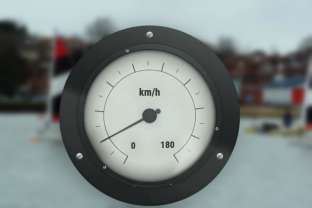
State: **20** km/h
